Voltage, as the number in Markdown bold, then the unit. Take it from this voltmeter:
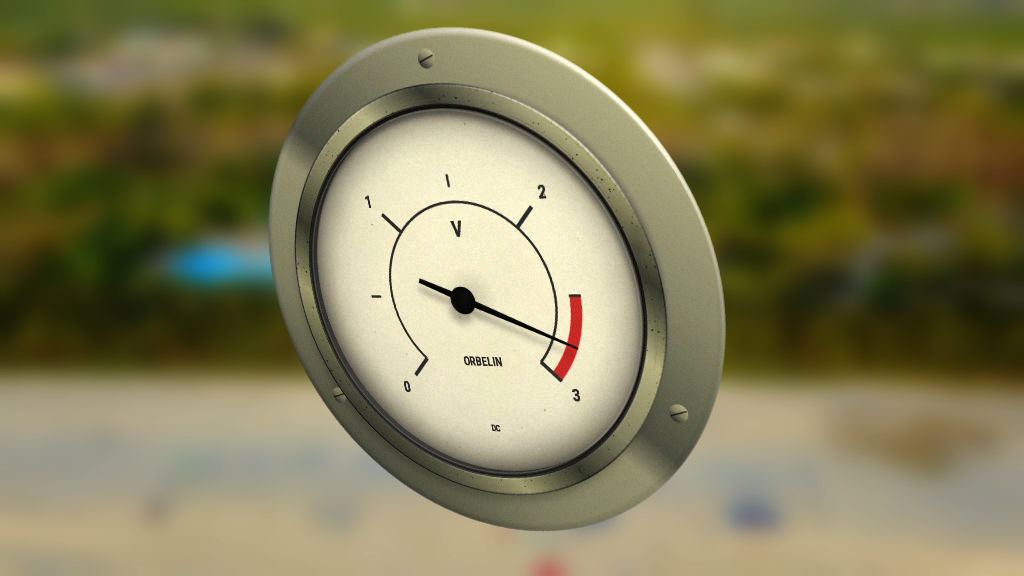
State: **2.75** V
